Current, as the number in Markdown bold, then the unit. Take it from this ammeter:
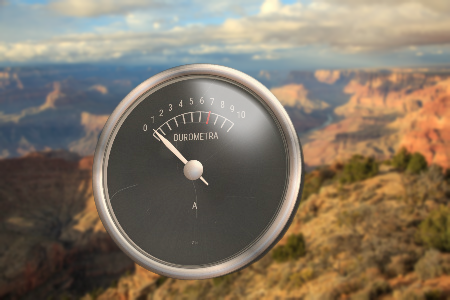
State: **0.5** A
